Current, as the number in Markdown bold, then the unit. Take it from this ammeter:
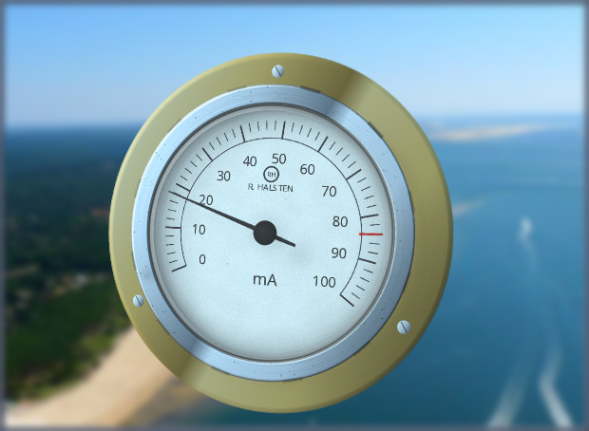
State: **18** mA
